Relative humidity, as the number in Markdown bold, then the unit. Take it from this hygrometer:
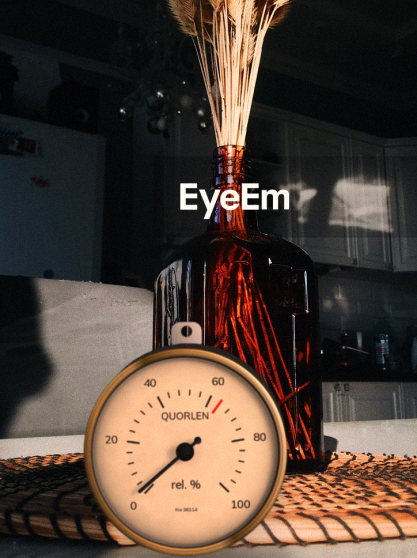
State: **2** %
